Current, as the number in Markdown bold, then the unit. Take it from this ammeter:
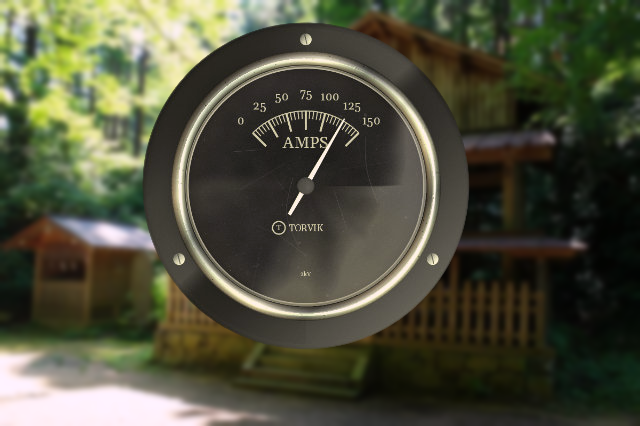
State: **125** A
